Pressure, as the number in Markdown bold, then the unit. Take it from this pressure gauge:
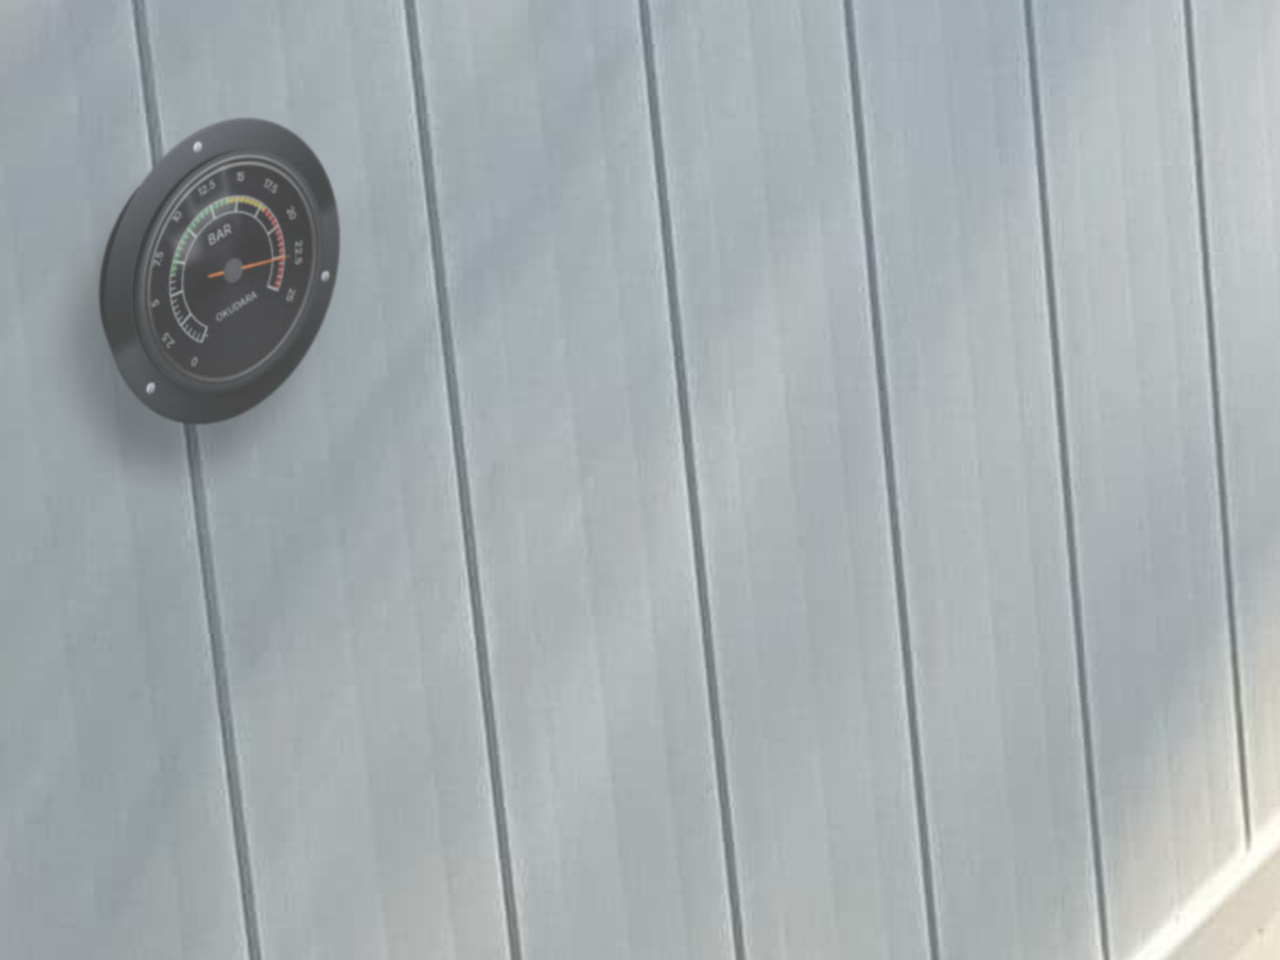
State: **22.5** bar
